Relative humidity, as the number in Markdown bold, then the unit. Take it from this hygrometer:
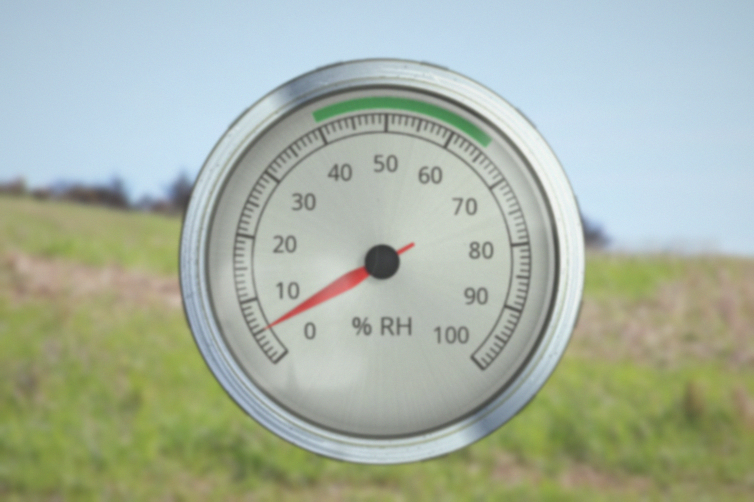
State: **5** %
